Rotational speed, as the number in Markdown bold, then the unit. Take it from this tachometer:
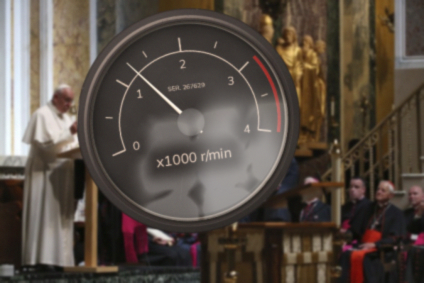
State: **1250** rpm
